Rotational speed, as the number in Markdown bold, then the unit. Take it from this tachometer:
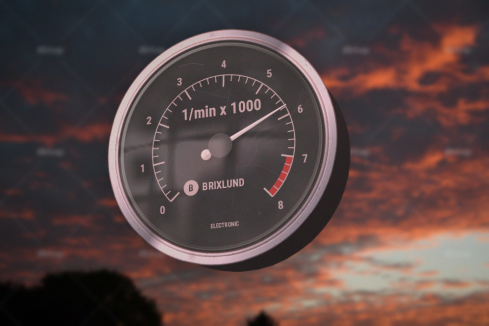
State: **5800** rpm
